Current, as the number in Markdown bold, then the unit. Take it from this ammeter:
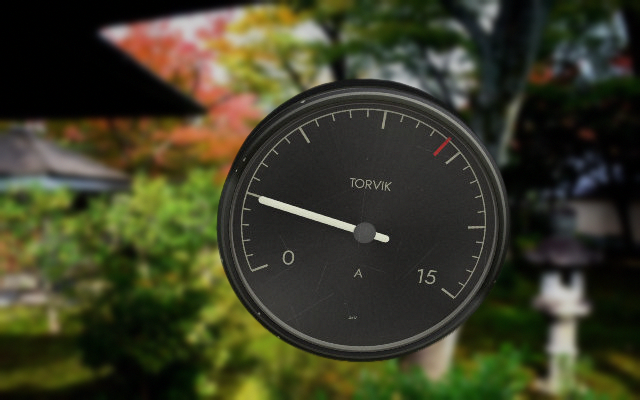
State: **2.5** A
